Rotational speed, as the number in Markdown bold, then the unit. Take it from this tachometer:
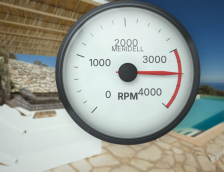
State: **3400** rpm
